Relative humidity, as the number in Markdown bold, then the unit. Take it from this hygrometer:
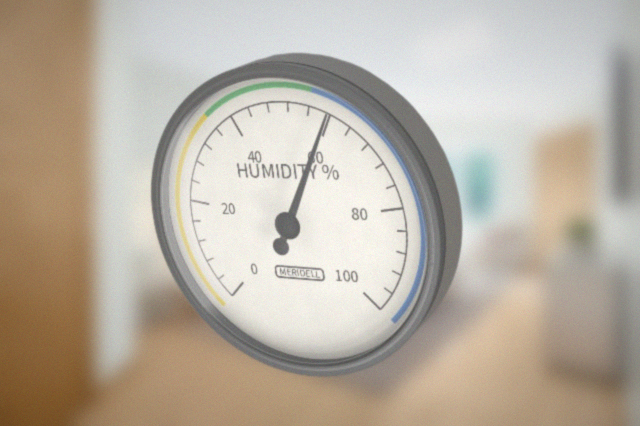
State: **60** %
